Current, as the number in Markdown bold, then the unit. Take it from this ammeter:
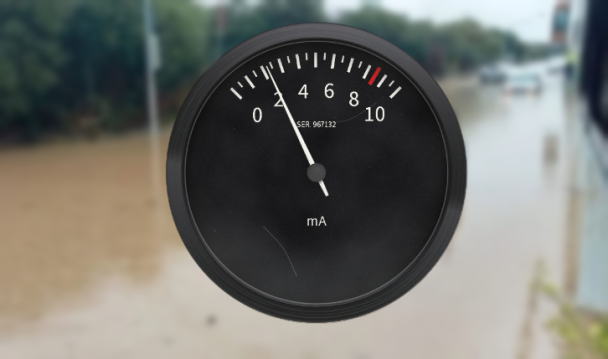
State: **2.25** mA
